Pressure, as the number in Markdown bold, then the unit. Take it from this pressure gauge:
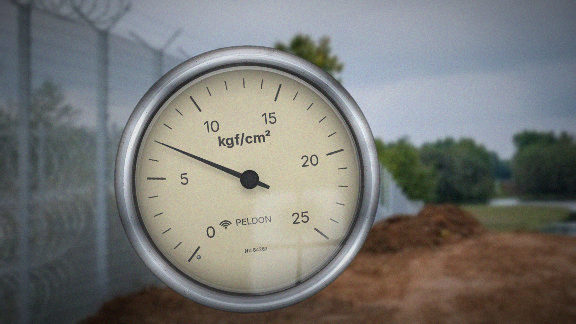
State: **7** kg/cm²
